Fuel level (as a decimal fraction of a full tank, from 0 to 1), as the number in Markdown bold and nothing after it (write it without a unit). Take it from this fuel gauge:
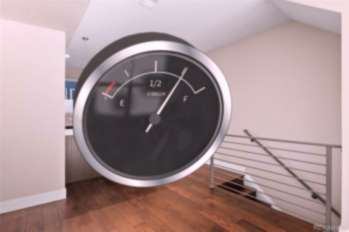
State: **0.75**
